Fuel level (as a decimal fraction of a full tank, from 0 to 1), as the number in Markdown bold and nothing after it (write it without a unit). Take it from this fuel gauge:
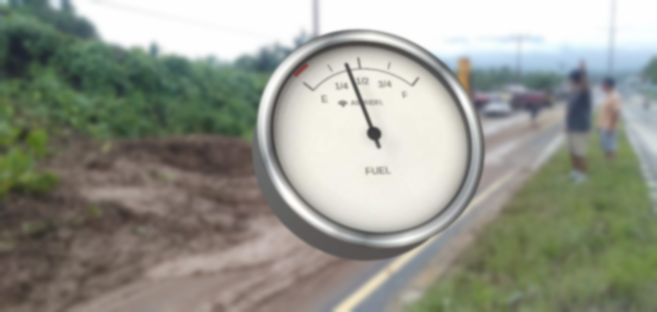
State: **0.375**
